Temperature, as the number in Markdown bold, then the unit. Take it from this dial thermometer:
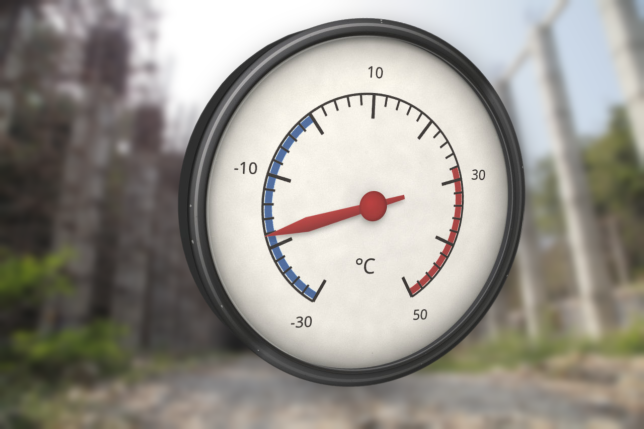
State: **-18** °C
